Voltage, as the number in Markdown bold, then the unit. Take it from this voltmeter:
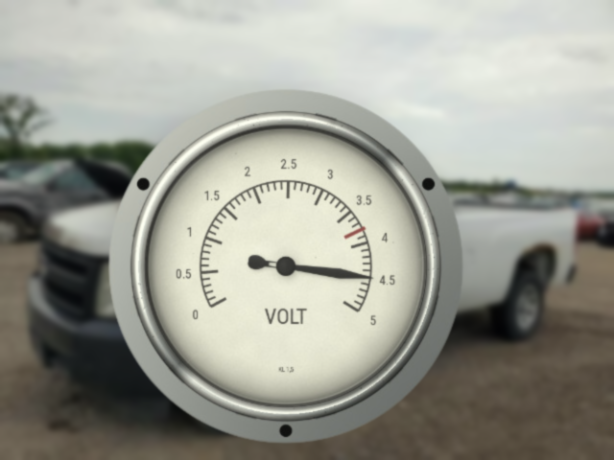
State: **4.5** V
